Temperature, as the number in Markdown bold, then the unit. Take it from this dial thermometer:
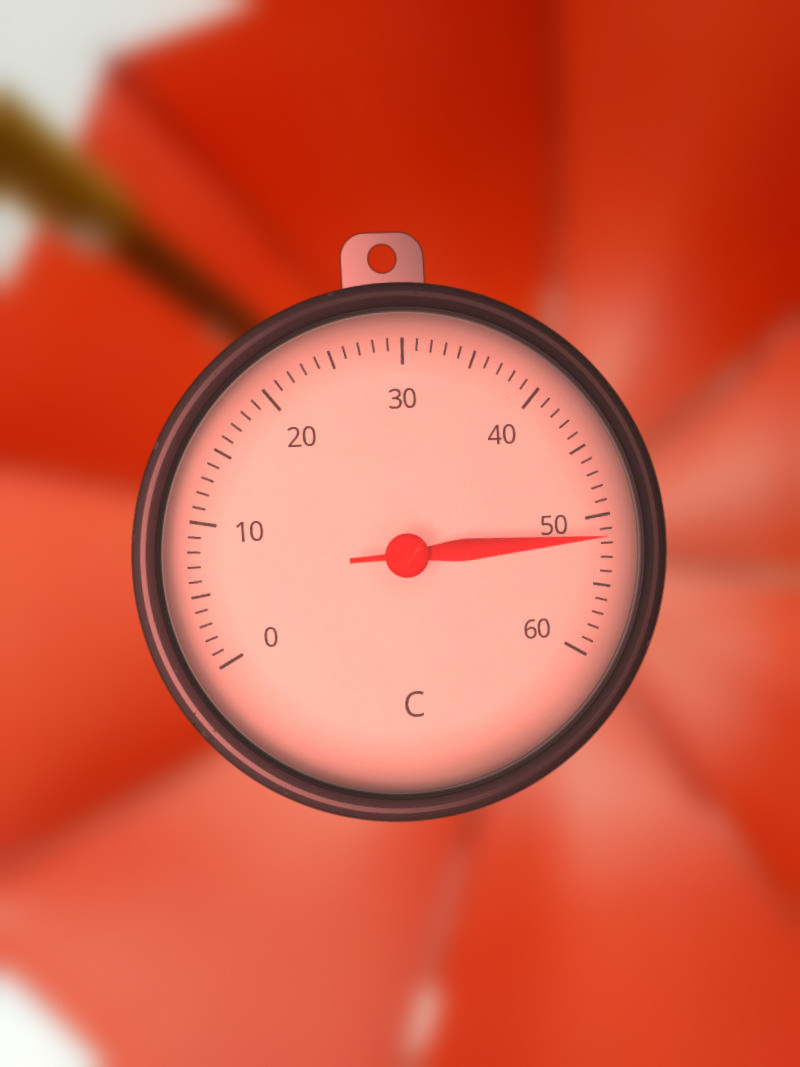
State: **51.5** °C
